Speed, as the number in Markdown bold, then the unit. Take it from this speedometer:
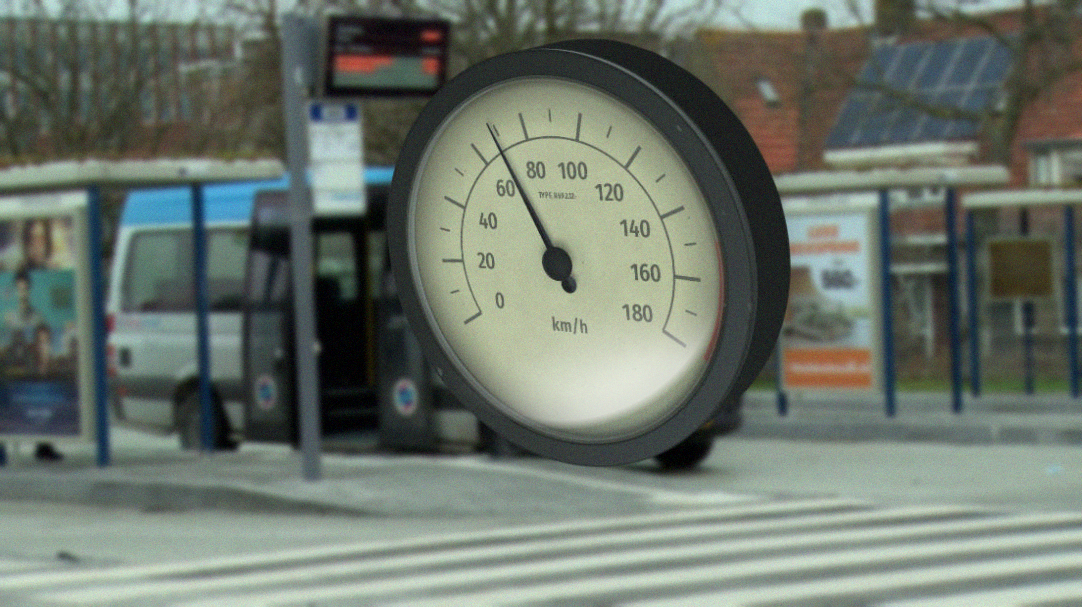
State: **70** km/h
